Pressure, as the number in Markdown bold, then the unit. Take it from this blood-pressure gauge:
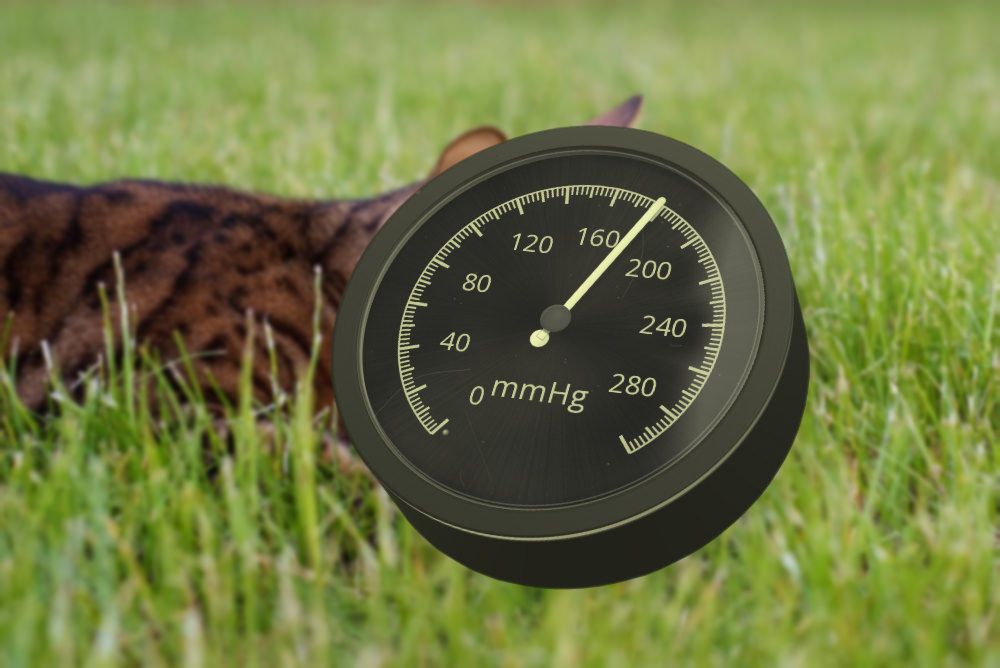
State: **180** mmHg
